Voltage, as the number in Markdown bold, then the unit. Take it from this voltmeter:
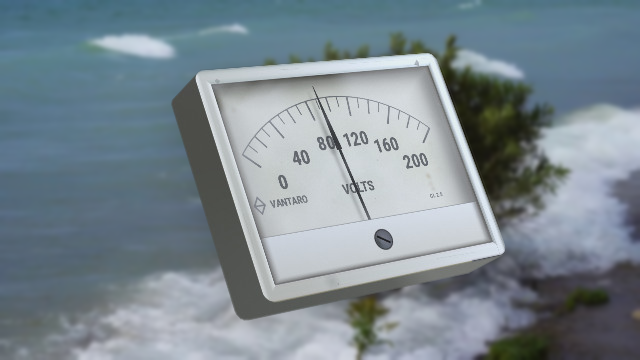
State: **90** V
